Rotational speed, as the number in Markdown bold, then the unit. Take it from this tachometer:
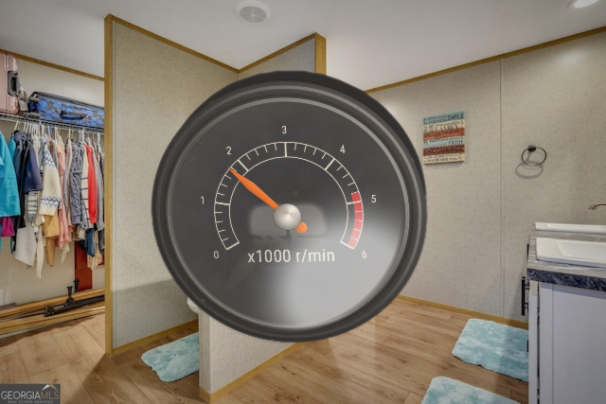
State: **1800** rpm
